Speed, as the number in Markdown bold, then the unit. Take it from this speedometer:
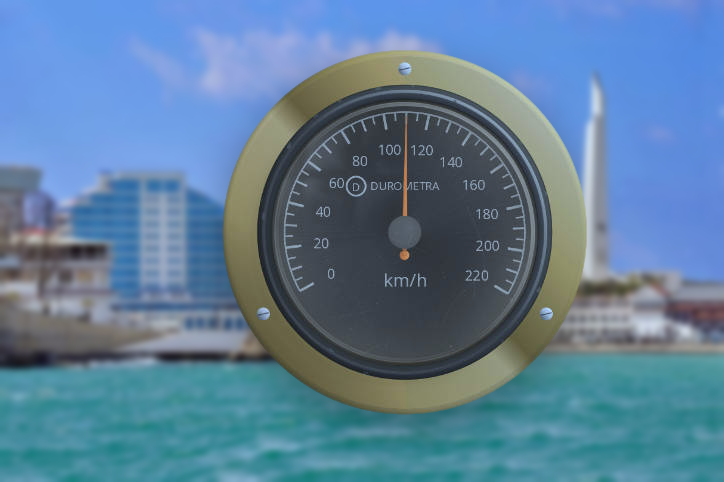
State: **110** km/h
